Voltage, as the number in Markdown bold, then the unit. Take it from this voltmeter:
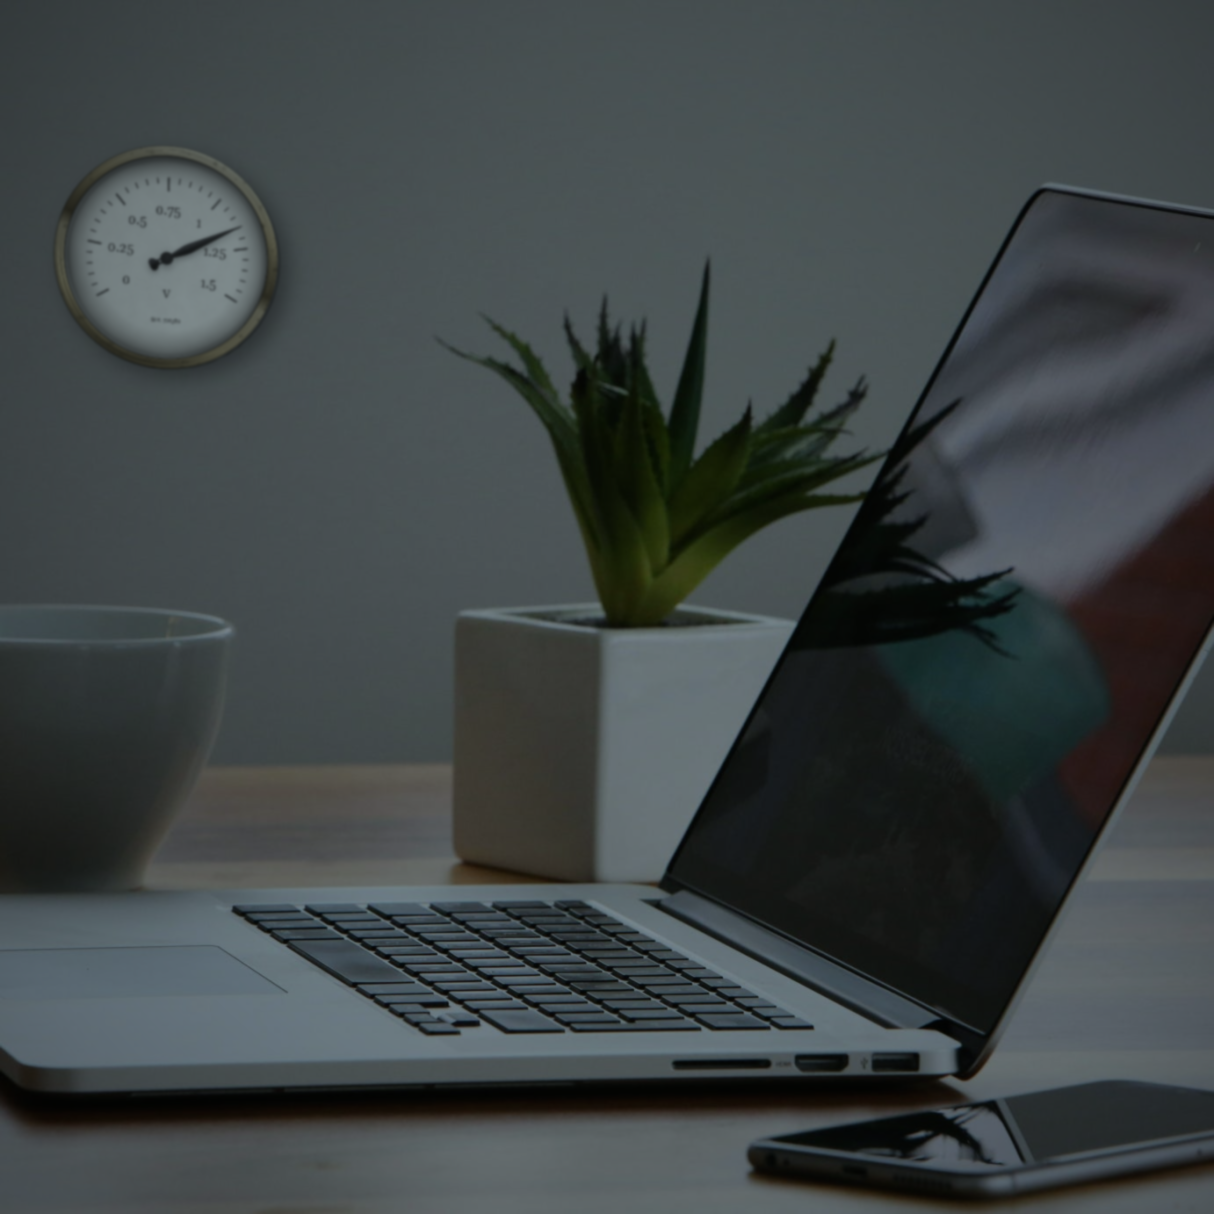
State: **1.15** V
